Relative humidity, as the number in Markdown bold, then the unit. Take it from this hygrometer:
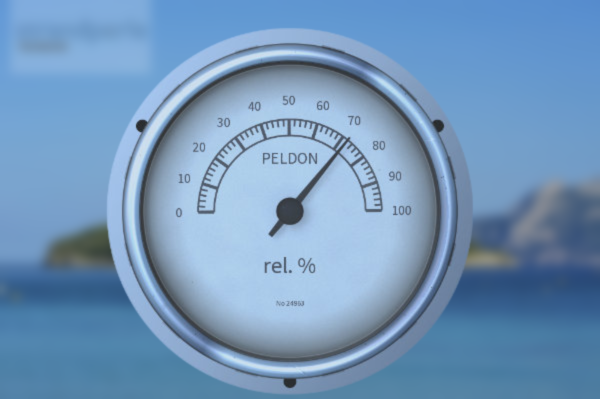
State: **72** %
